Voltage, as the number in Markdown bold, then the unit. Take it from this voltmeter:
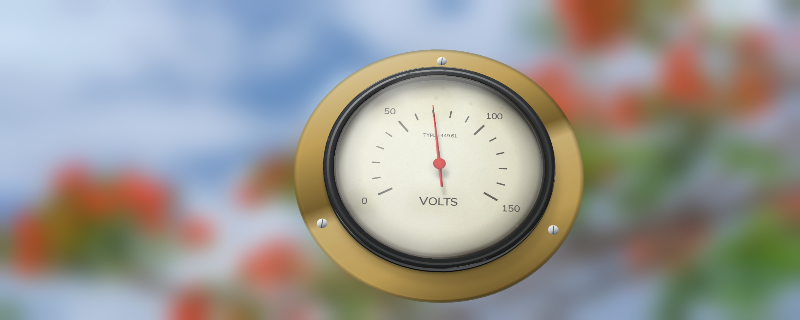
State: **70** V
